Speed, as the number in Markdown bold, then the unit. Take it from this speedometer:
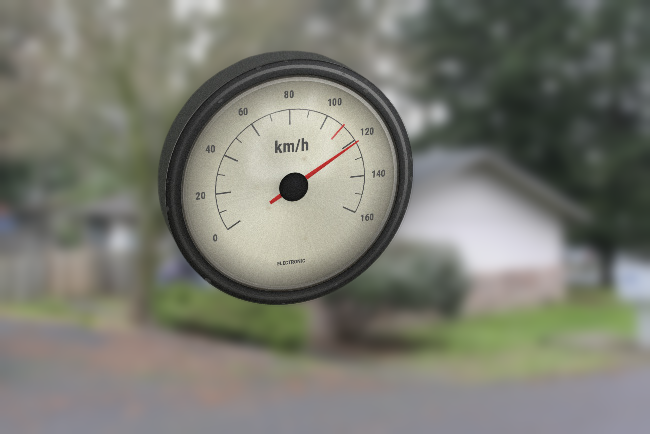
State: **120** km/h
